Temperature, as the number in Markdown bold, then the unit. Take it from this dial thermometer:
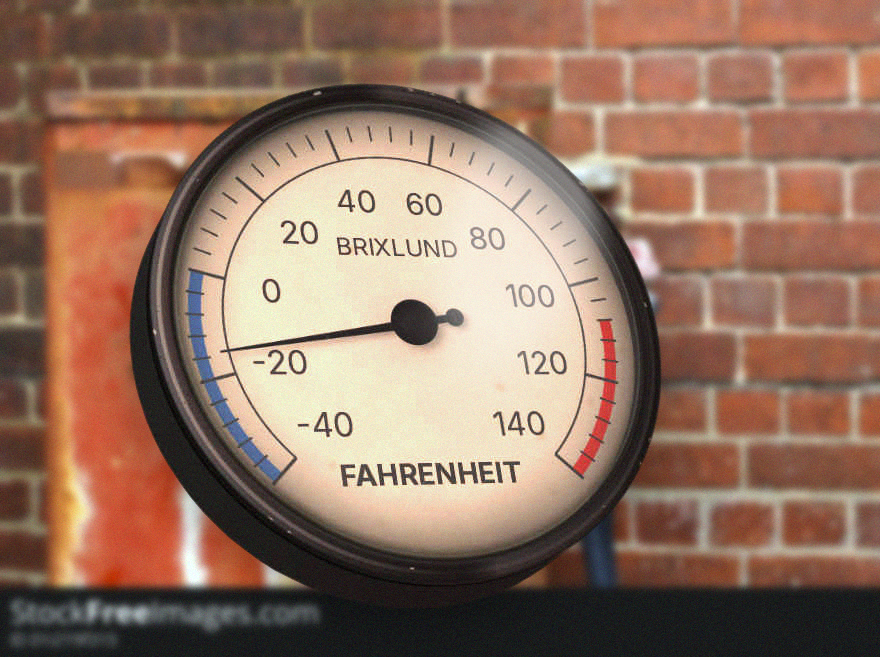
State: **-16** °F
